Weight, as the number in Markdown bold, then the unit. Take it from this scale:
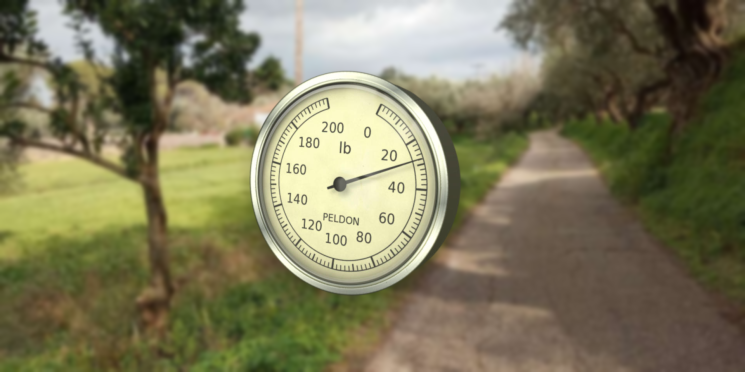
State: **28** lb
